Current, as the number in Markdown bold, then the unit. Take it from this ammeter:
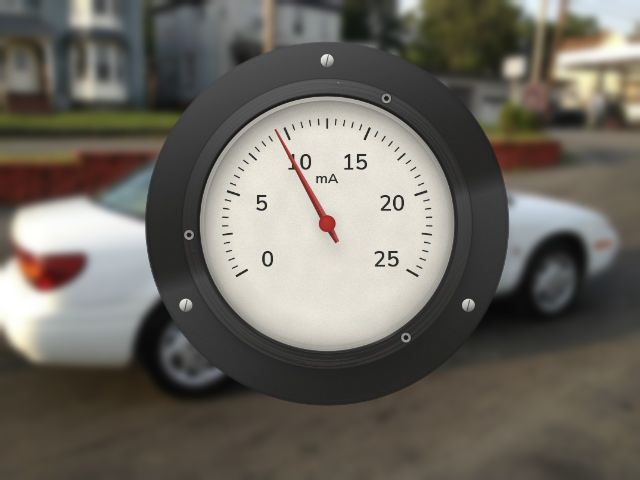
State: **9.5** mA
